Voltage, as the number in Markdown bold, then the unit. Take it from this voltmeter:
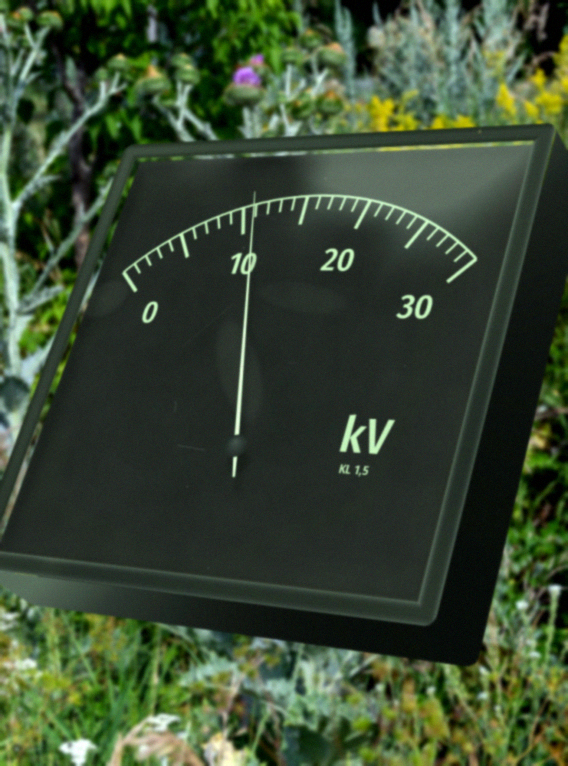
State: **11** kV
